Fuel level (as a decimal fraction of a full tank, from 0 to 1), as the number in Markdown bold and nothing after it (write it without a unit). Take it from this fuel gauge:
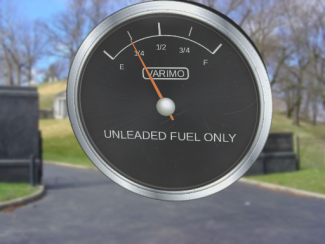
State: **0.25**
